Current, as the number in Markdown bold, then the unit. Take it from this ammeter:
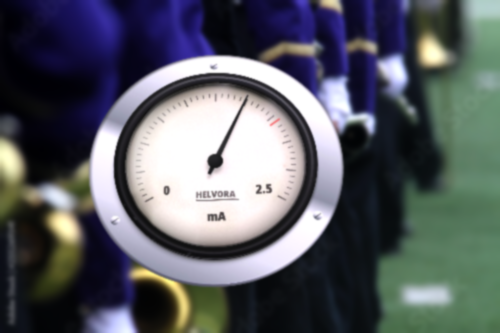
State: **1.5** mA
